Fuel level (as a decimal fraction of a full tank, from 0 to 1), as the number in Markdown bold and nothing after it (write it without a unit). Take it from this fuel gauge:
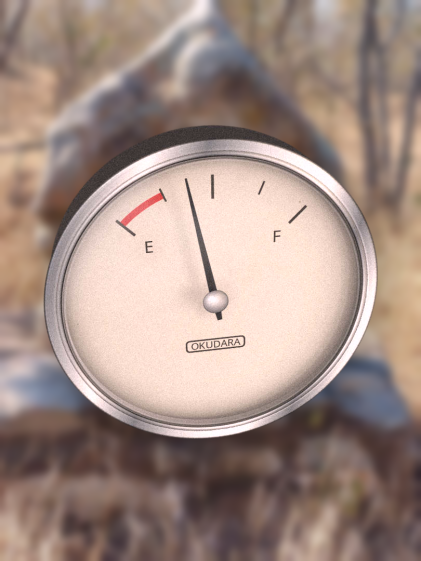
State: **0.375**
